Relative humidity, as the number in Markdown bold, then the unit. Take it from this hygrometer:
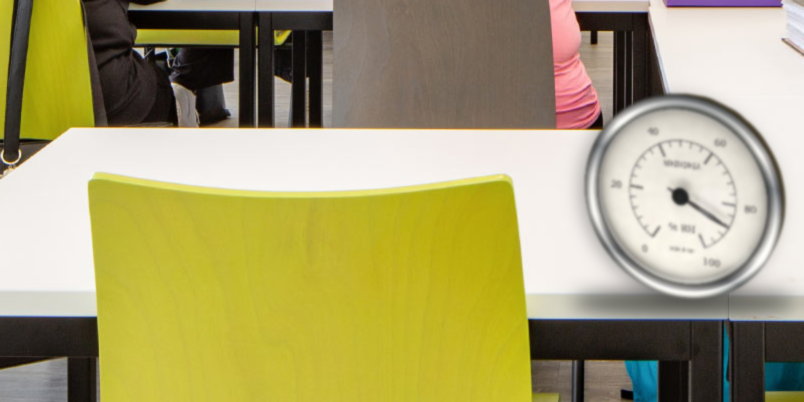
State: **88** %
